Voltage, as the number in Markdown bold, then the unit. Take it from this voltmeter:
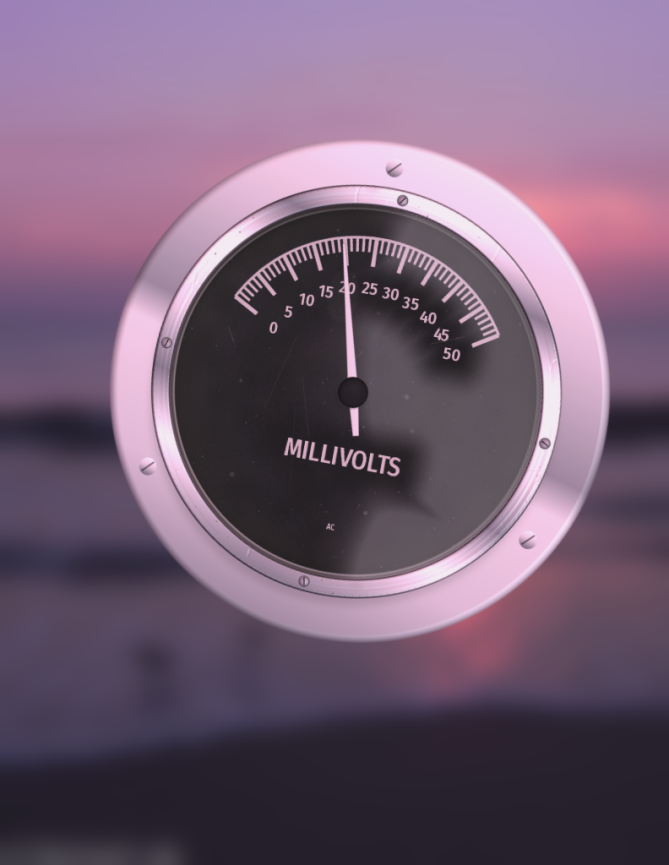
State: **20** mV
